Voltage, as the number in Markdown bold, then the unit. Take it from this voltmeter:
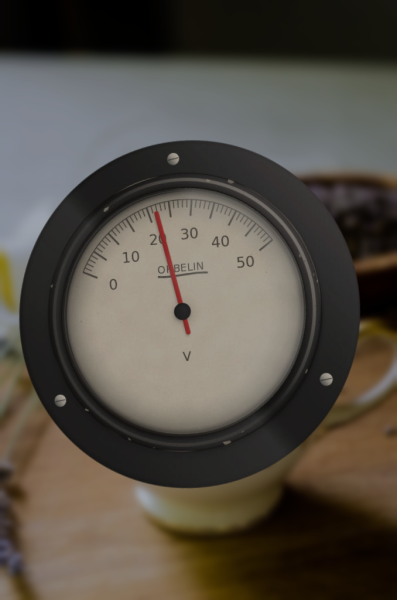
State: **22** V
